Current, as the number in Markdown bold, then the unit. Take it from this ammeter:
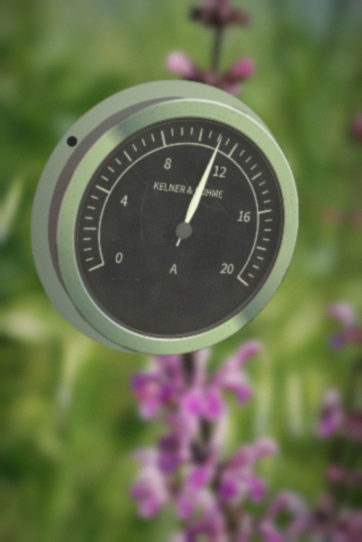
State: **11** A
